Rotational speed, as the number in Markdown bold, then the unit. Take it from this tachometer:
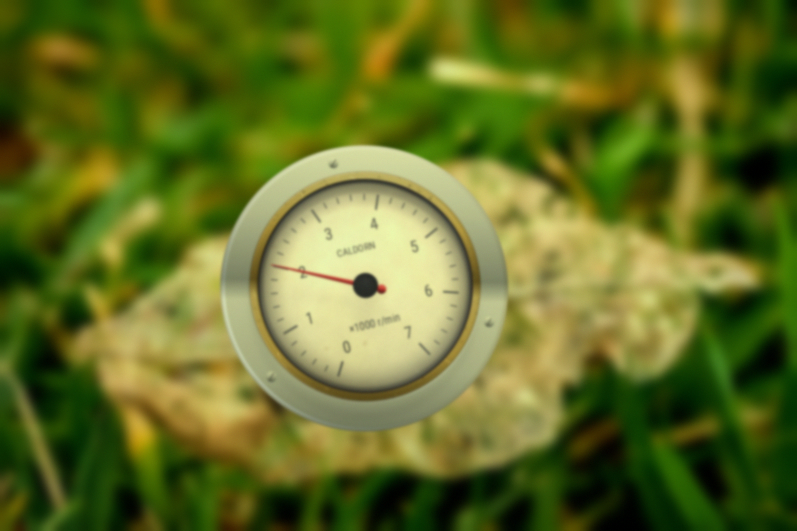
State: **2000** rpm
